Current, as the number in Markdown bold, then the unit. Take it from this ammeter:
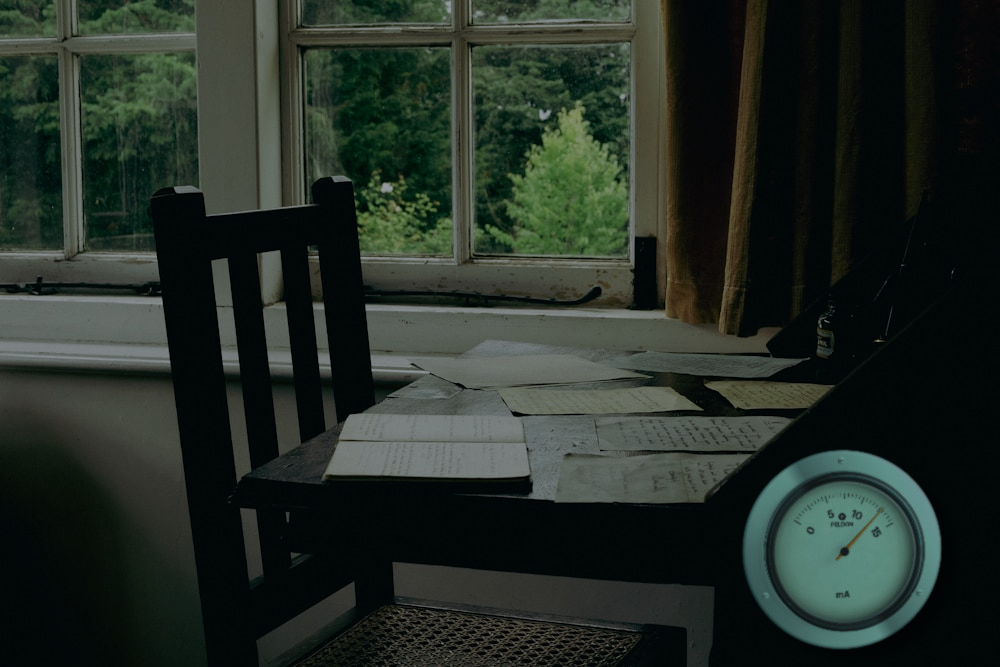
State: **12.5** mA
